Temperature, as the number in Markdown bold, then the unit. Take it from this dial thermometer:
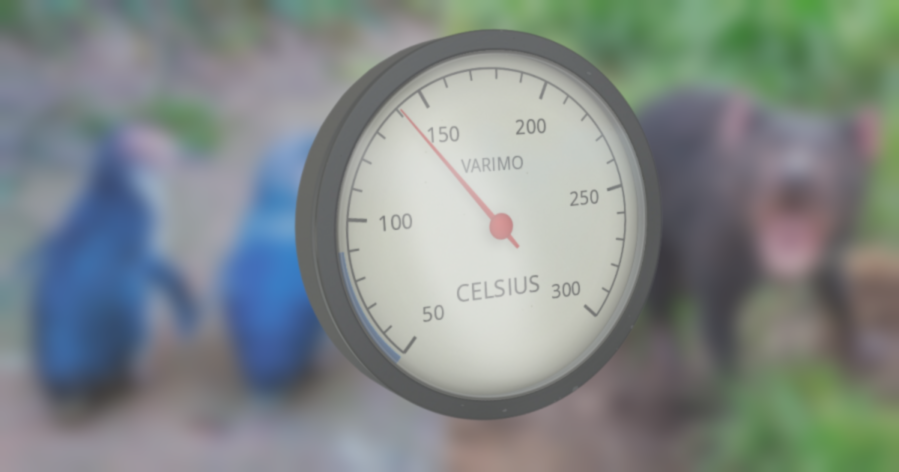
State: **140** °C
